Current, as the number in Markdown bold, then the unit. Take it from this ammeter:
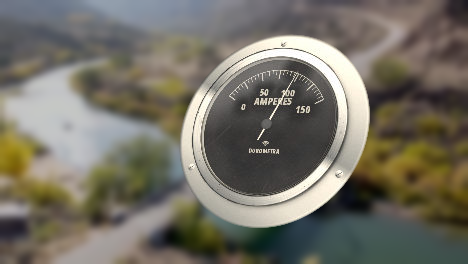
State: **100** A
